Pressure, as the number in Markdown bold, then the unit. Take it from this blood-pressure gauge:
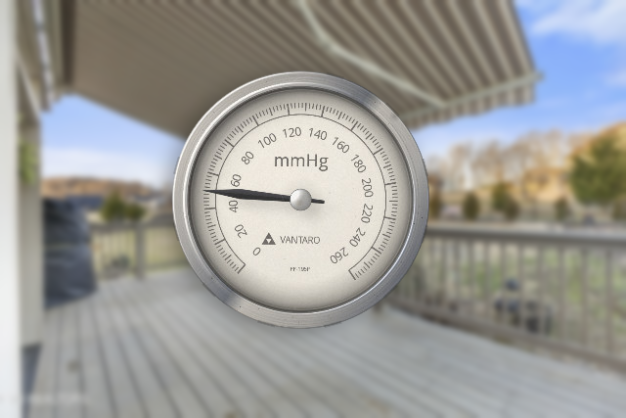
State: **50** mmHg
